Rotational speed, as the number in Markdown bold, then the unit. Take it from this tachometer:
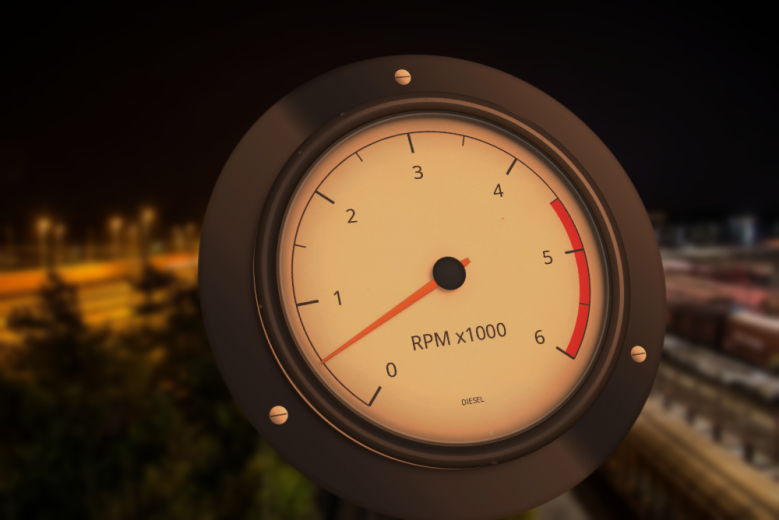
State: **500** rpm
